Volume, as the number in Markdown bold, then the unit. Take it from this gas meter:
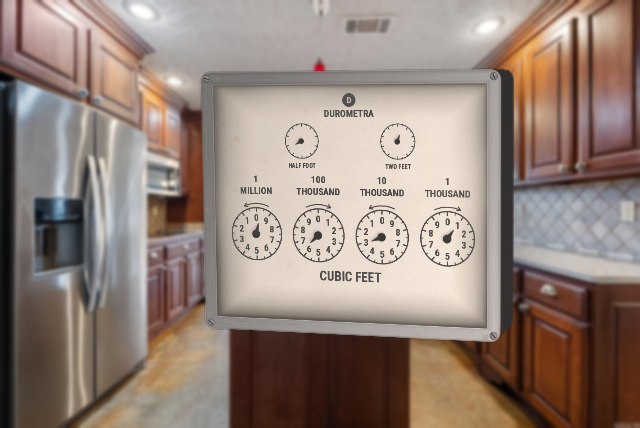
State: **963100** ft³
